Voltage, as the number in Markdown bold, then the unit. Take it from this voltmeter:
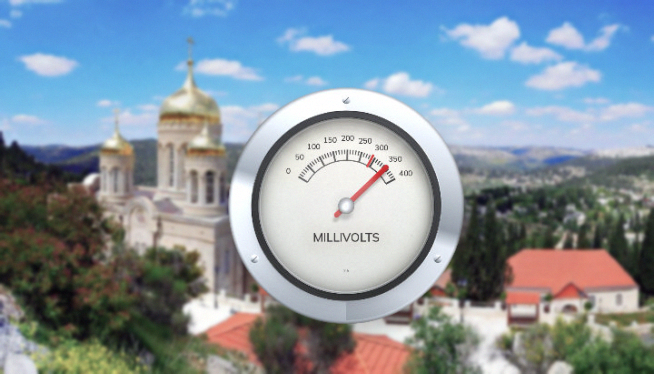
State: **350** mV
